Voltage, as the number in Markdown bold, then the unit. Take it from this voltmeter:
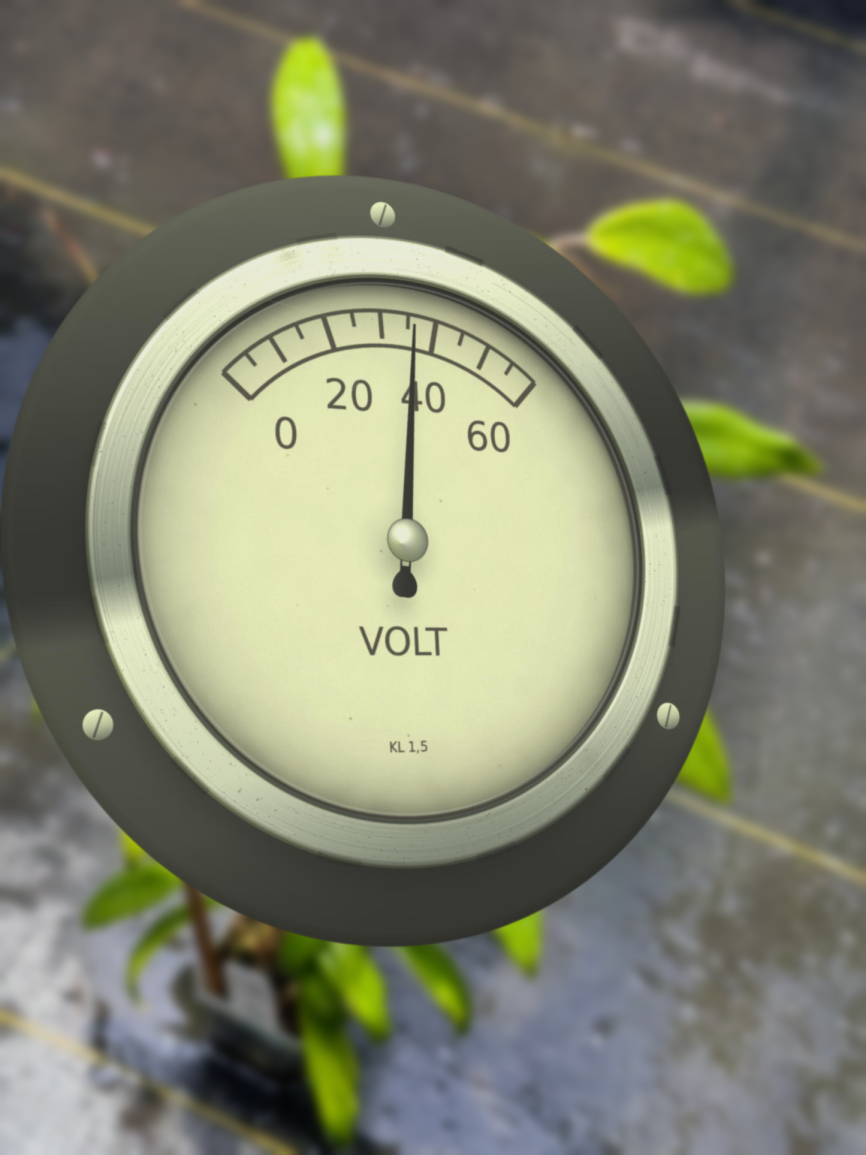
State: **35** V
